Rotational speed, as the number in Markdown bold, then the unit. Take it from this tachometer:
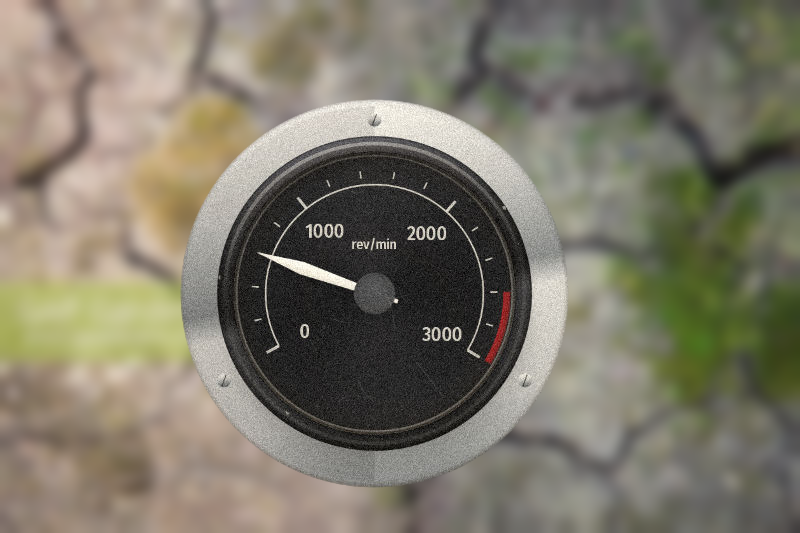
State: **600** rpm
